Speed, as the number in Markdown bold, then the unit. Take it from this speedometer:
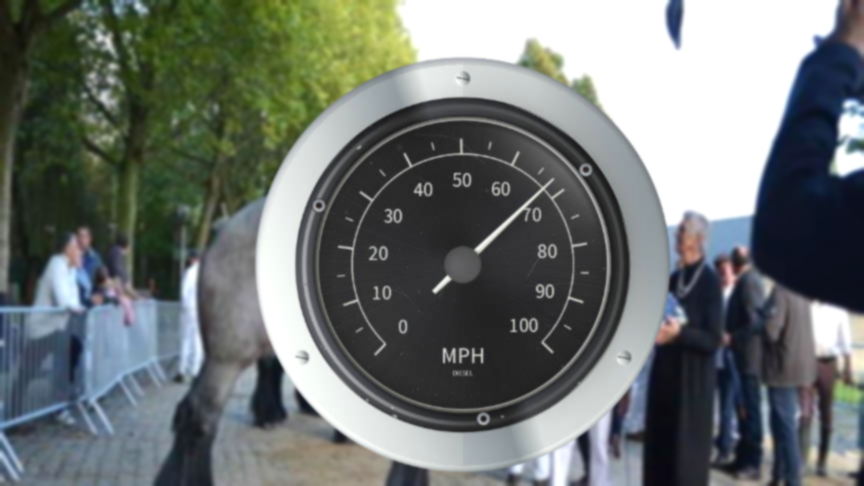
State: **67.5** mph
